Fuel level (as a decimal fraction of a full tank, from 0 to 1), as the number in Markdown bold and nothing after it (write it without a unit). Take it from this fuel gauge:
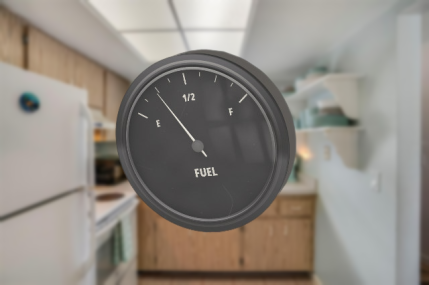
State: **0.25**
